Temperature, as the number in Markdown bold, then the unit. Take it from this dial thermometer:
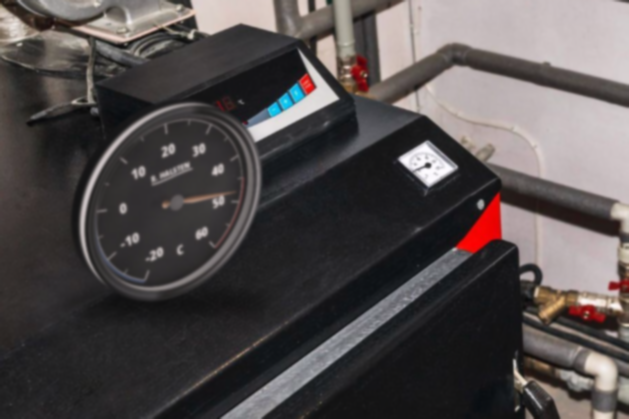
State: **47.5** °C
